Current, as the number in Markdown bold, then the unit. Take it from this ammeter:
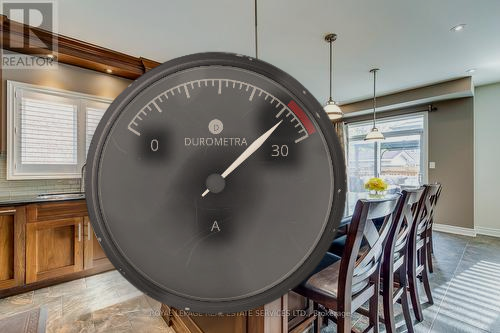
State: **26** A
